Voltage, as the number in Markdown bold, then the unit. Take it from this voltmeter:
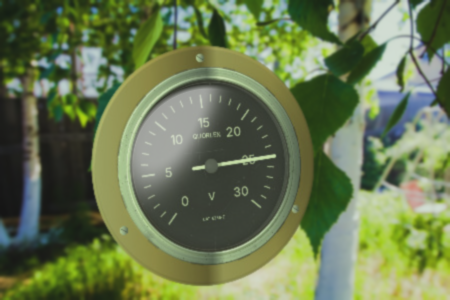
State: **25** V
